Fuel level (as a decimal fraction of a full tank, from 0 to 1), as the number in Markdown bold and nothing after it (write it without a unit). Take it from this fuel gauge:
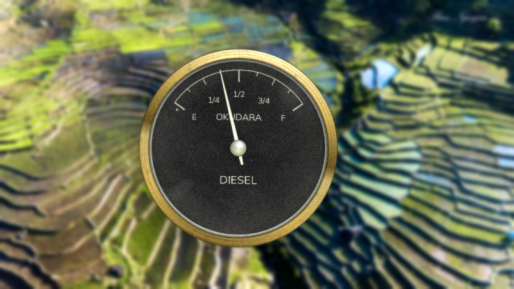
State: **0.375**
